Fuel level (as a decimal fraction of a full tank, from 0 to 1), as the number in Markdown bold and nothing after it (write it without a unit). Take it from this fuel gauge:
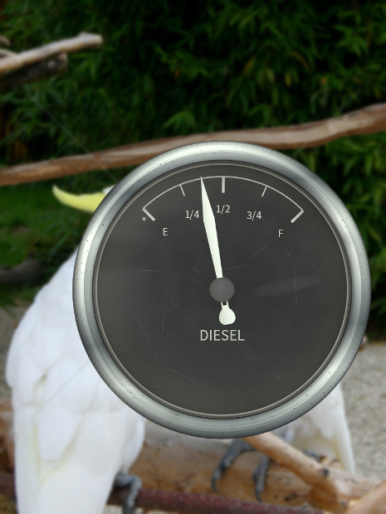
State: **0.375**
